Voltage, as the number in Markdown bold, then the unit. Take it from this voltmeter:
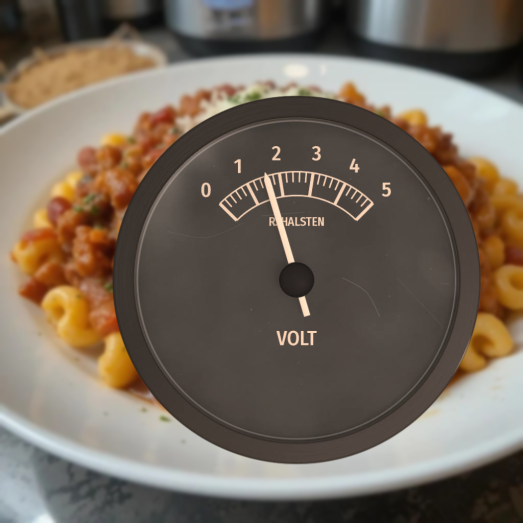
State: **1.6** V
